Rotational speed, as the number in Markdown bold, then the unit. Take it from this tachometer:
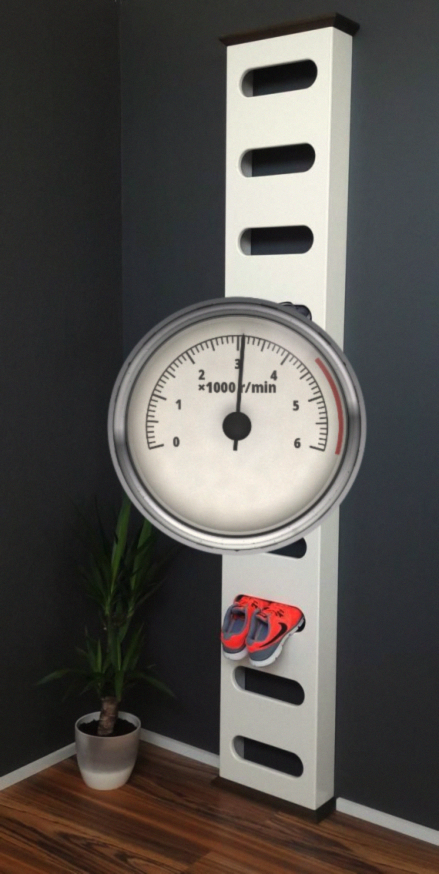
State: **3100** rpm
